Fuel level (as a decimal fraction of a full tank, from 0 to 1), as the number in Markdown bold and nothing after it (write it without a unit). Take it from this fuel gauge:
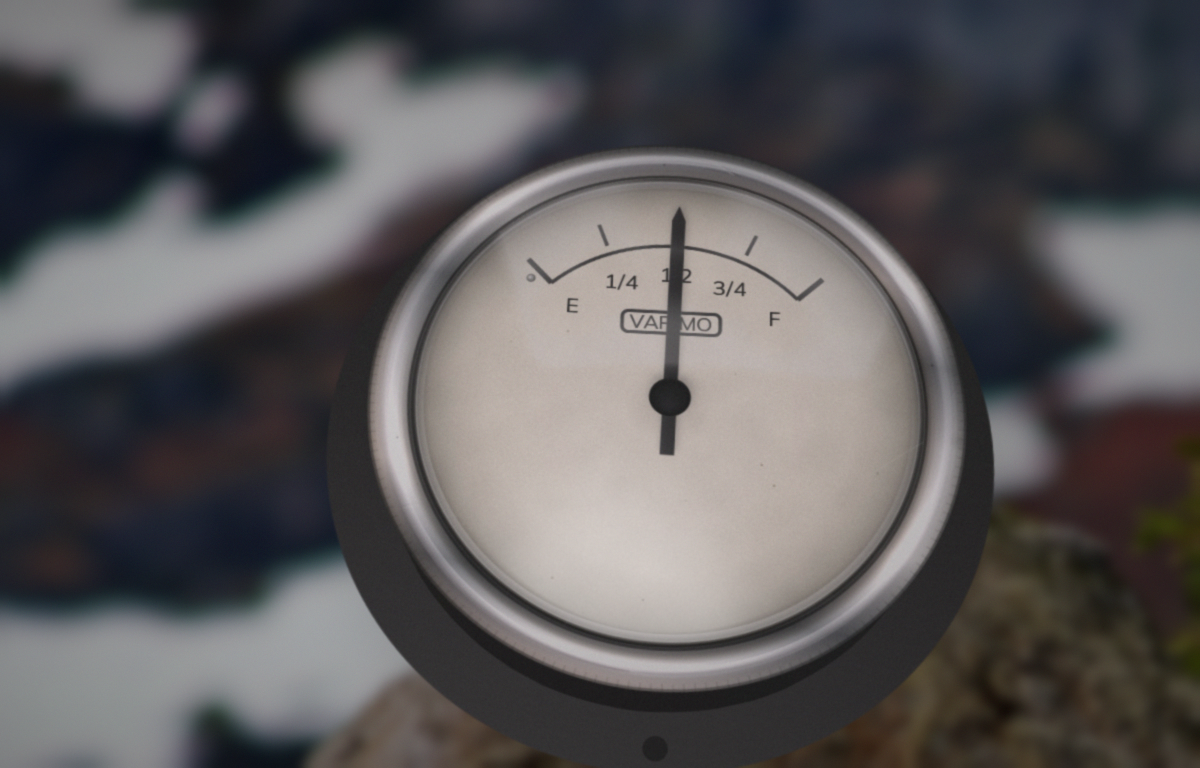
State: **0.5**
